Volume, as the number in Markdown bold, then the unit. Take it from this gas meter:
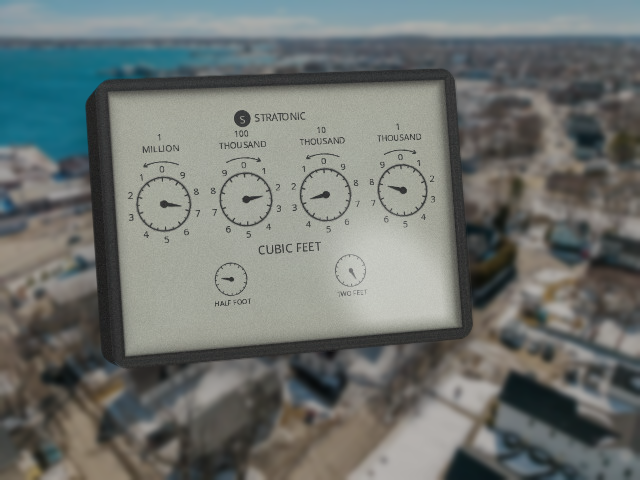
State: **722800** ft³
